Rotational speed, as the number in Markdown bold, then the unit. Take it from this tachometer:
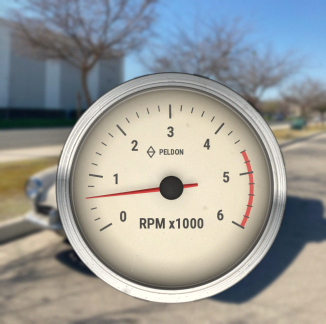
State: **600** rpm
